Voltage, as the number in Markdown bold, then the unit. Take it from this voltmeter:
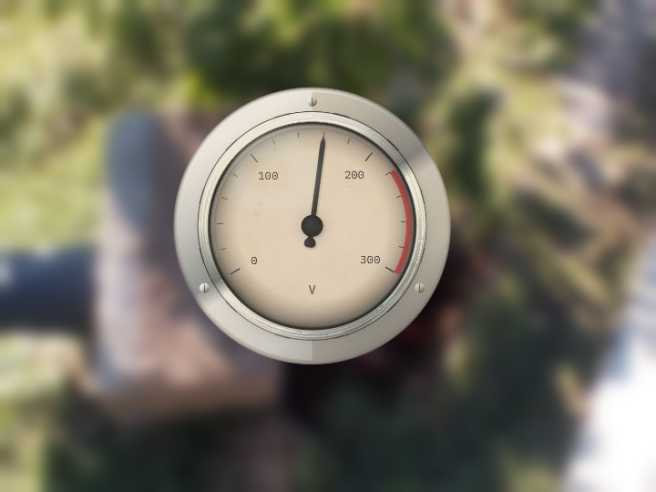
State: **160** V
